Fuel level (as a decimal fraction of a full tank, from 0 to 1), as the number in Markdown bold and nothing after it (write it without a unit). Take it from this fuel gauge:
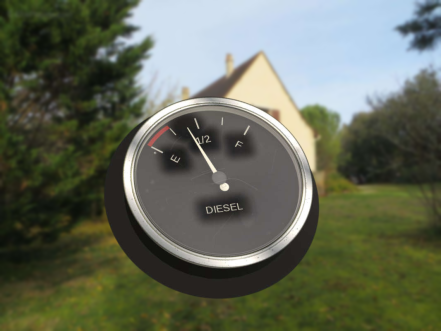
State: **0.375**
